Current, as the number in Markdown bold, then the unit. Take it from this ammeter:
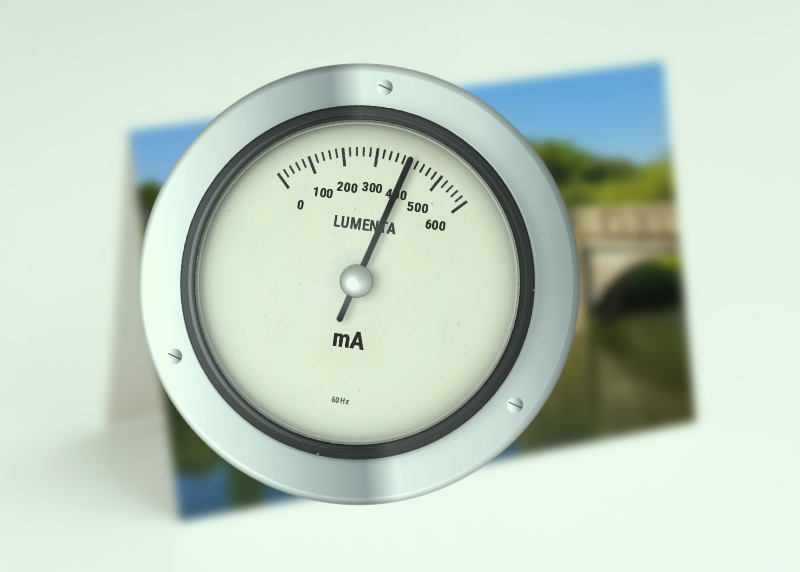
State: **400** mA
